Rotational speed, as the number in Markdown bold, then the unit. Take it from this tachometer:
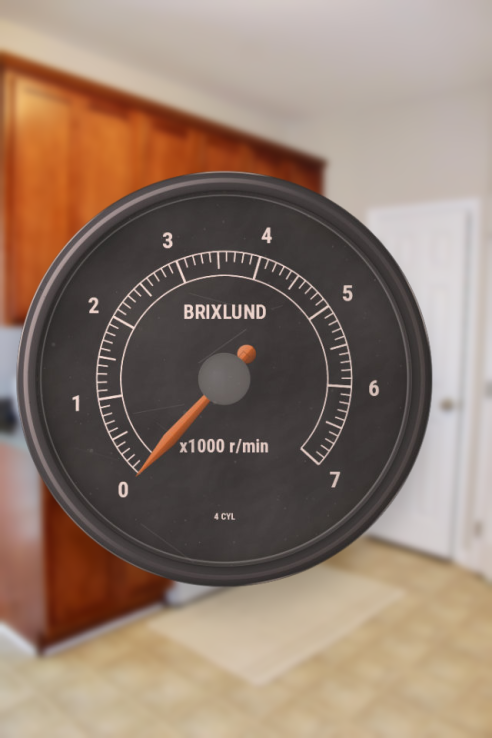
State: **0** rpm
